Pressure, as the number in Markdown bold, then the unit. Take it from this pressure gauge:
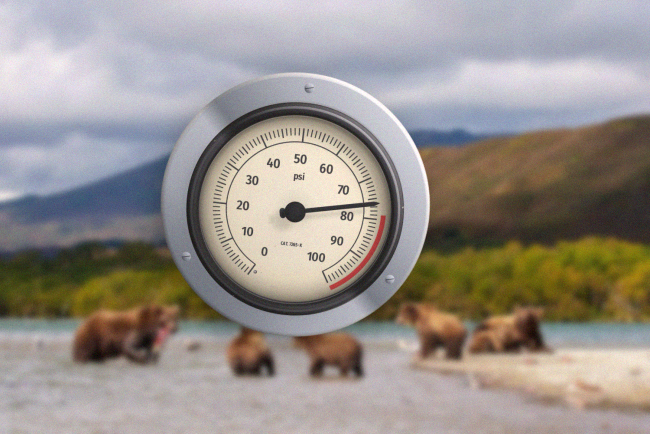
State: **76** psi
